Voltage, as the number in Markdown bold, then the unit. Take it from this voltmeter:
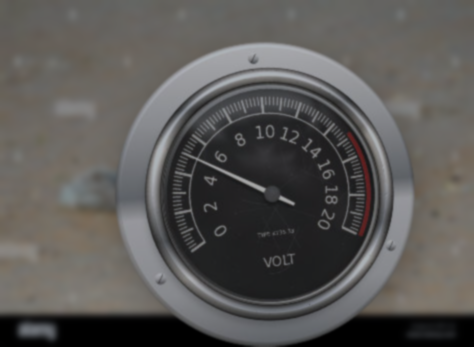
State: **5** V
